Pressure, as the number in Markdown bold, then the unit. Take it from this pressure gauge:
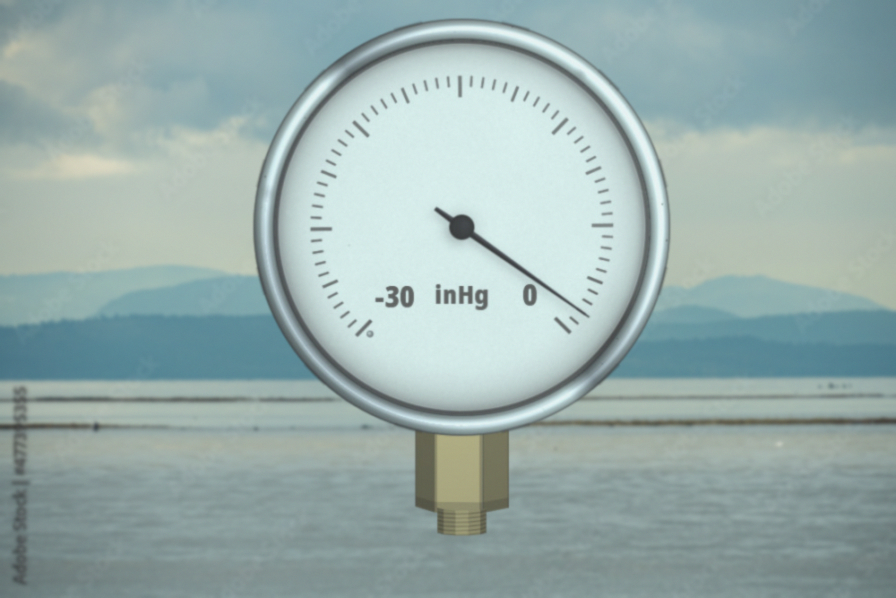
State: **-1** inHg
